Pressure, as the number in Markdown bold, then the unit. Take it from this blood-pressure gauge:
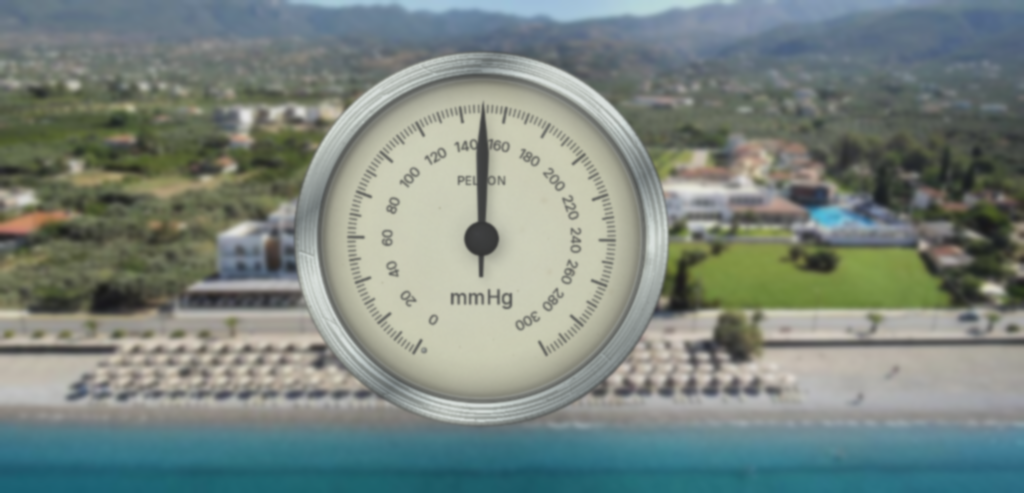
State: **150** mmHg
